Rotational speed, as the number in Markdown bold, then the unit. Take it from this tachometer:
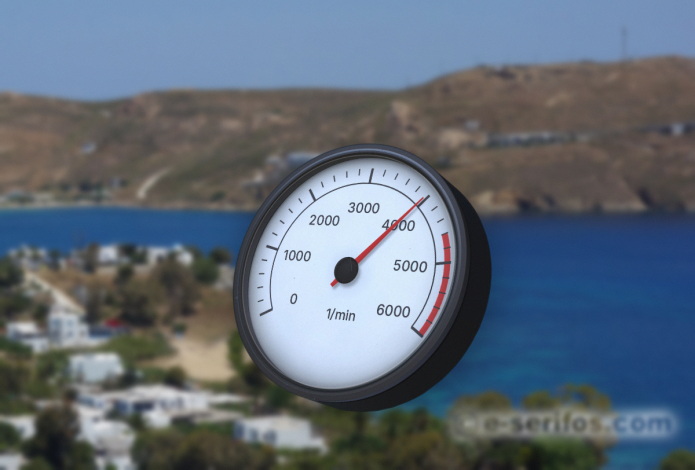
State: **4000** rpm
